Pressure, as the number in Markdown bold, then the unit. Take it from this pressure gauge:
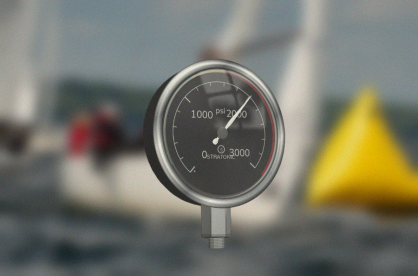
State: **2000** psi
